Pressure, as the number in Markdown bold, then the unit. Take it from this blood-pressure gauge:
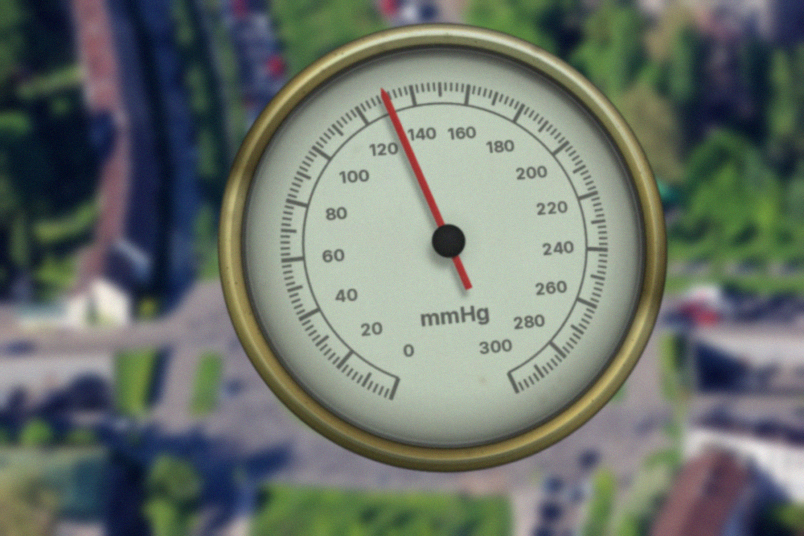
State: **130** mmHg
